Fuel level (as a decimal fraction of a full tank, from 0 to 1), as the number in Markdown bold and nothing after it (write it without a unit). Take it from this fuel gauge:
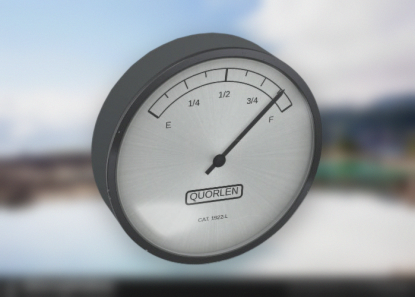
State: **0.875**
